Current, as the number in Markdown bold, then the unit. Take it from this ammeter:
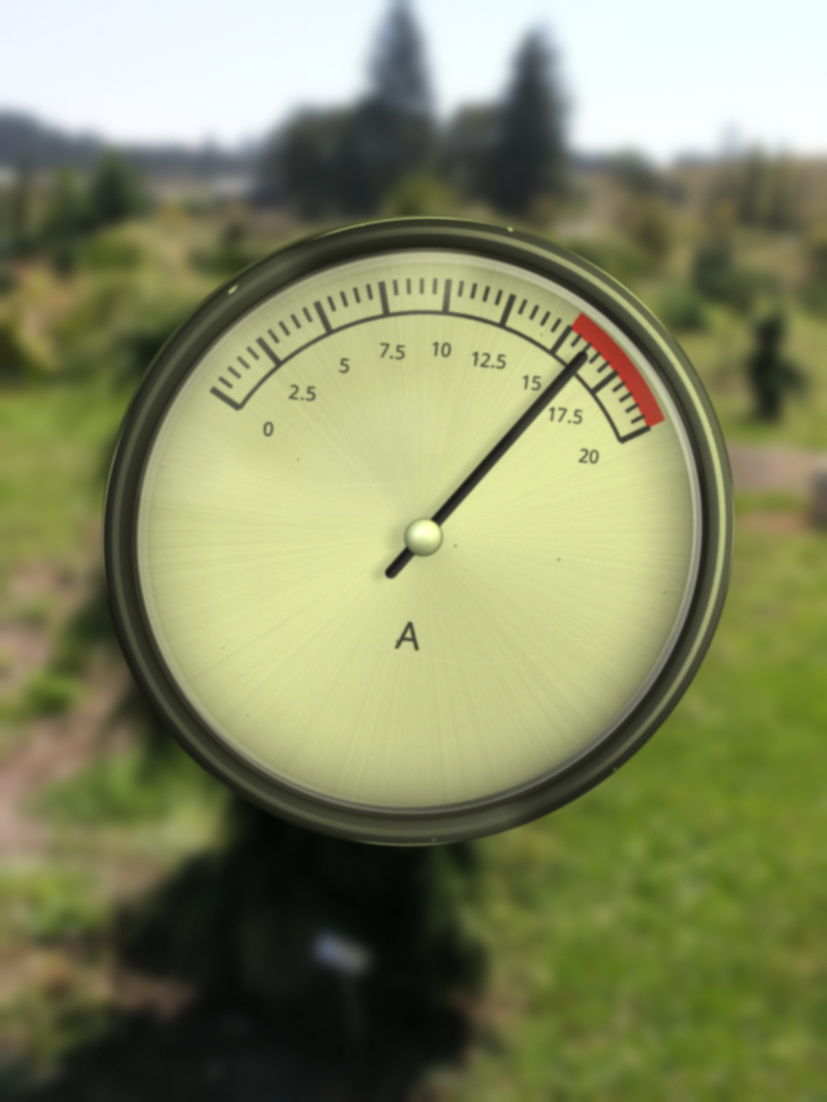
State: **16** A
